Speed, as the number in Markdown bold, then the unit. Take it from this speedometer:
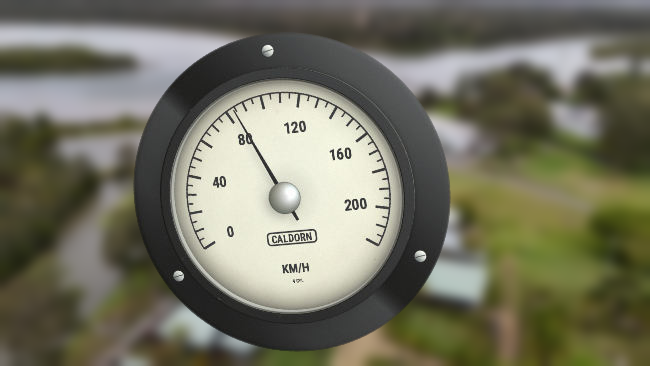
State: **85** km/h
